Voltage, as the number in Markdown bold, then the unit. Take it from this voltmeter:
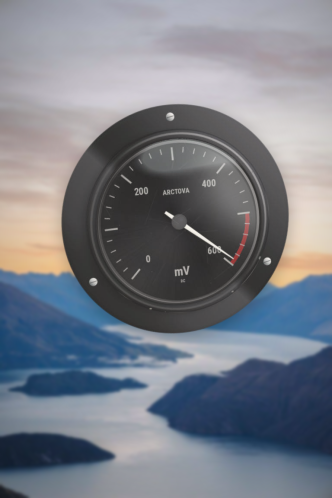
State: **590** mV
